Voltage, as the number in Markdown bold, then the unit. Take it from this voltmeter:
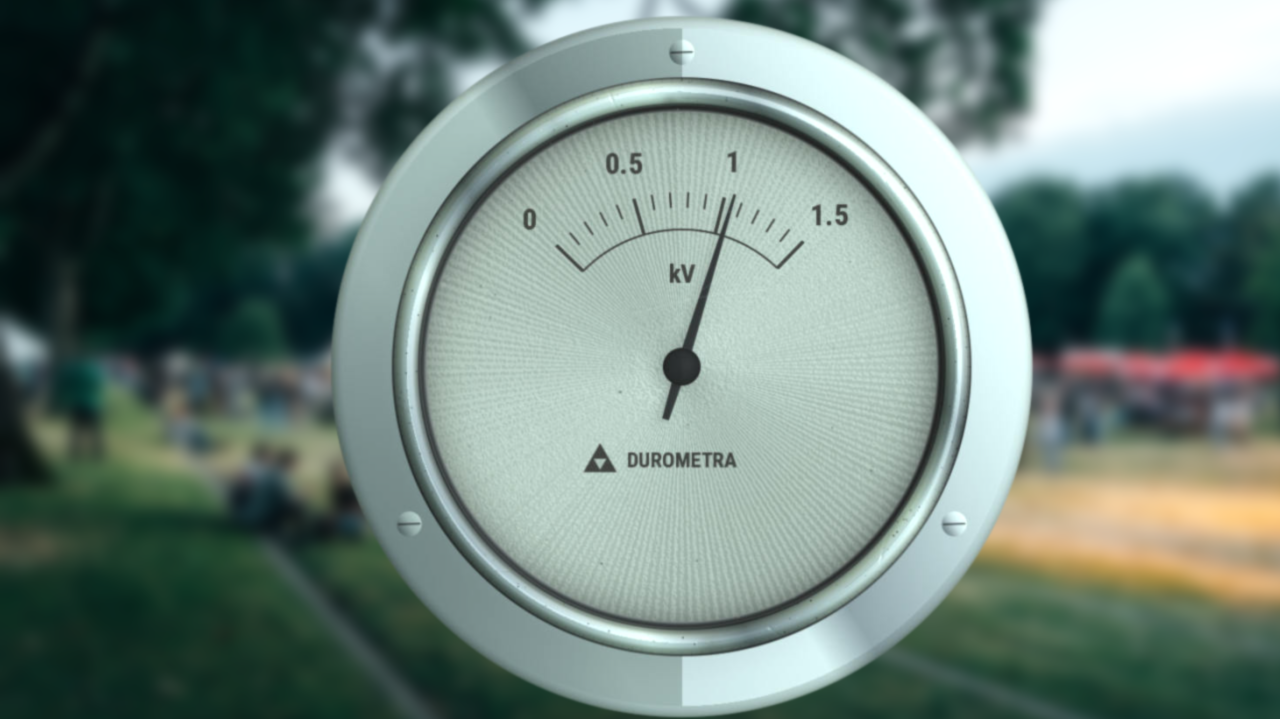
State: **1.05** kV
